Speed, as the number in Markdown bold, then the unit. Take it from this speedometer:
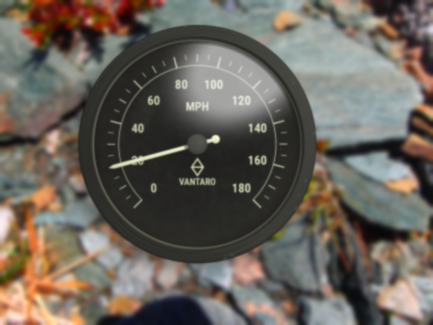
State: **20** mph
